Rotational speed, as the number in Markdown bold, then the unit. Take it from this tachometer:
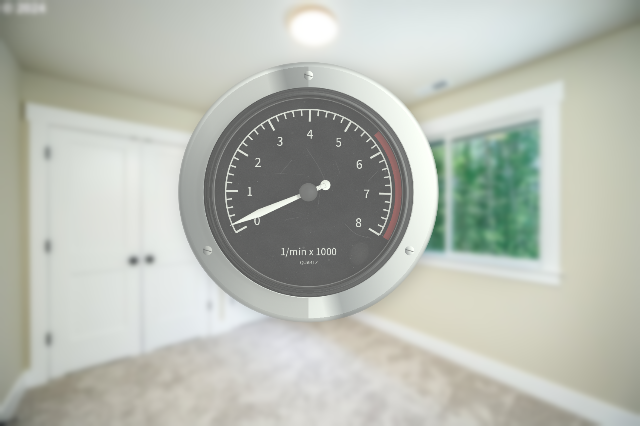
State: **200** rpm
